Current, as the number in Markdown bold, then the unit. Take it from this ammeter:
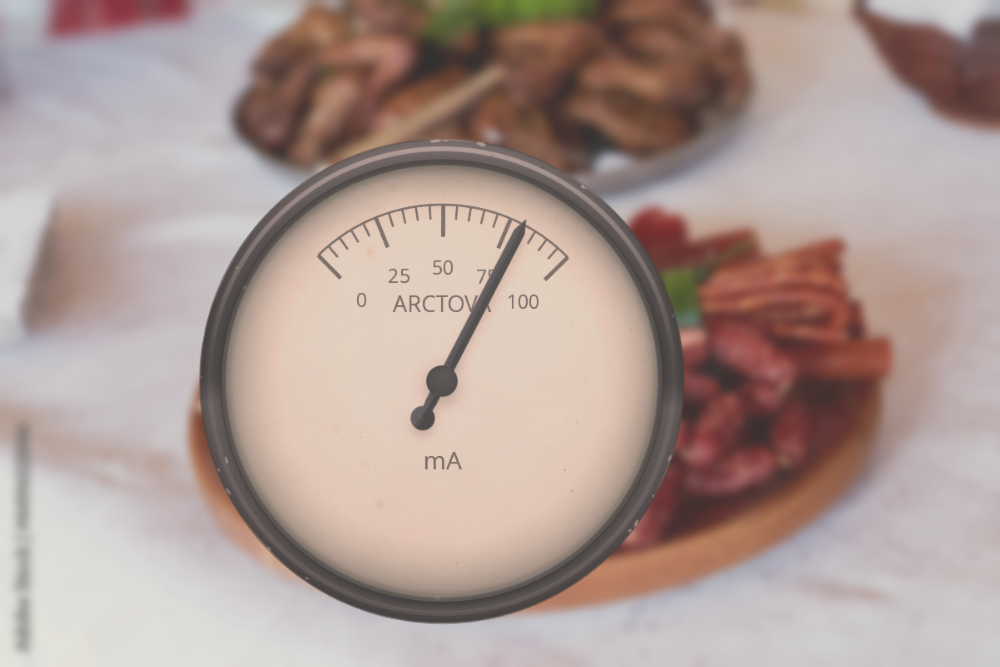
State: **80** mA
